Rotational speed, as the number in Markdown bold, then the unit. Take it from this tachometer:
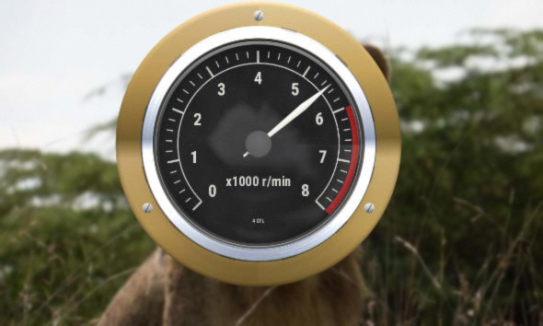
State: **5500** rpm
